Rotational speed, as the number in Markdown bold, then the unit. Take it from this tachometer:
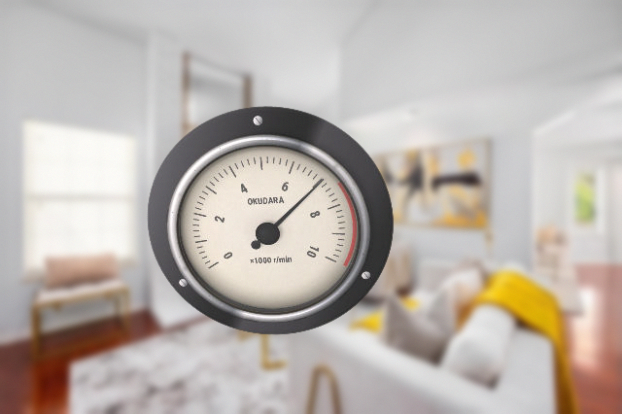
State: **7000** rpm
